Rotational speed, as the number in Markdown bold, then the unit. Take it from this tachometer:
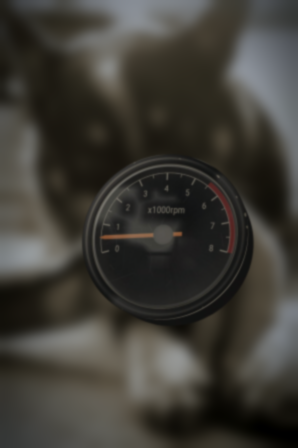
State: **500** rpm
